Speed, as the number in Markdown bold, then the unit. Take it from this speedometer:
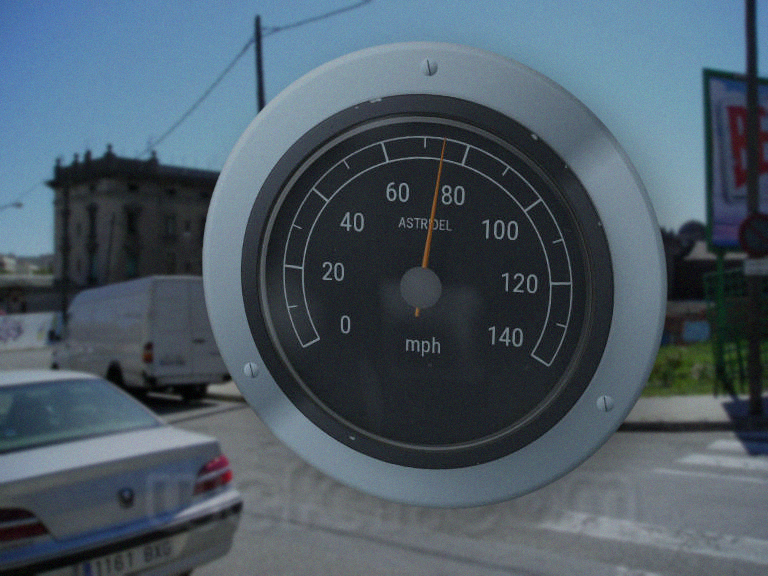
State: **75** mph
